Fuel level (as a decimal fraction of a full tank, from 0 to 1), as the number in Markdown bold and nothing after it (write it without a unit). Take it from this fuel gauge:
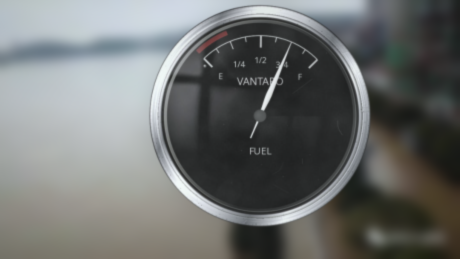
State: **0.75**
